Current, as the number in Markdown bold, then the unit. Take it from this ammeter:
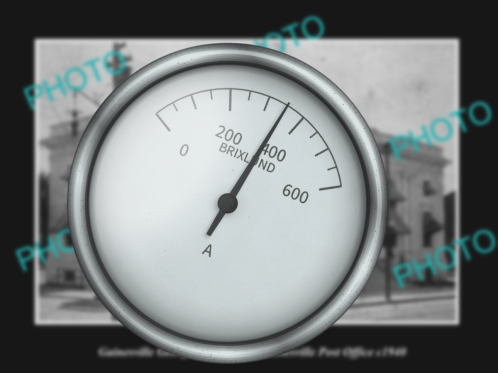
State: **350** A
